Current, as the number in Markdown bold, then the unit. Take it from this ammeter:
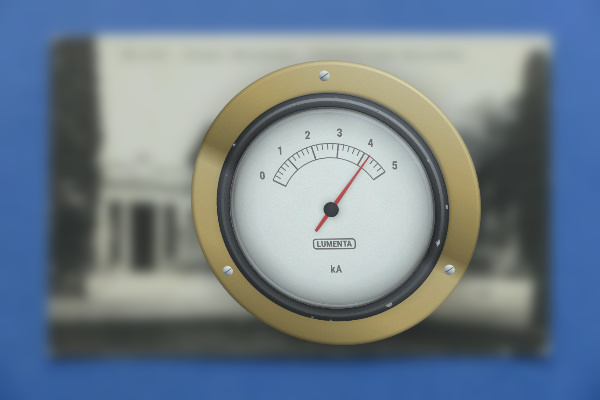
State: **4.2** kA
